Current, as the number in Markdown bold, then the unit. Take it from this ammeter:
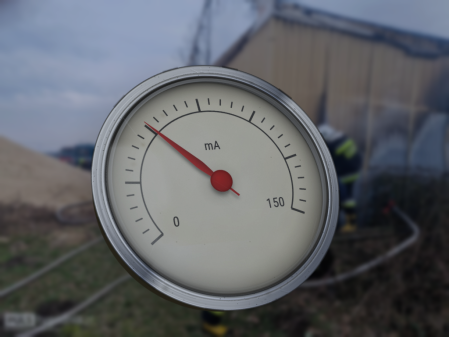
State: **50** mA
